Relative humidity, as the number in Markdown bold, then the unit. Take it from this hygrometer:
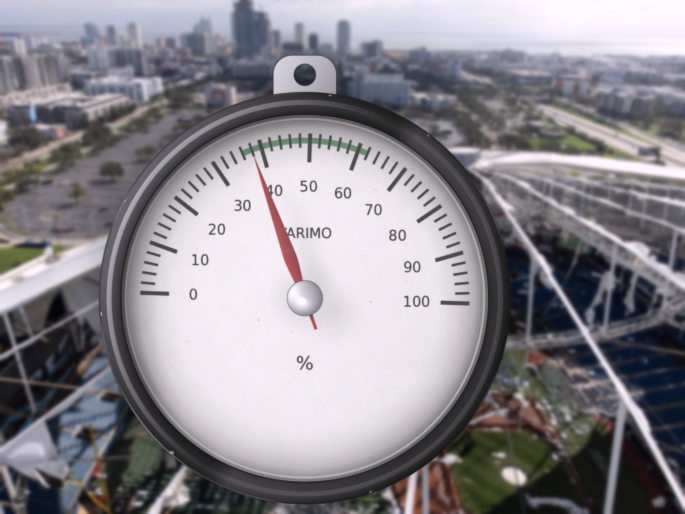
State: **38** %
